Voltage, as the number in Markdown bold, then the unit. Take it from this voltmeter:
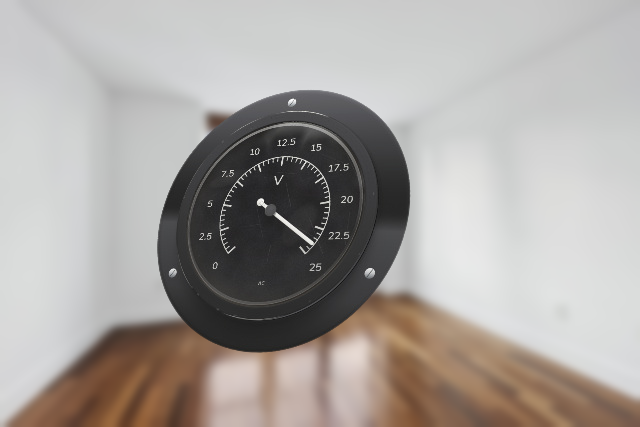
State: **24** V
